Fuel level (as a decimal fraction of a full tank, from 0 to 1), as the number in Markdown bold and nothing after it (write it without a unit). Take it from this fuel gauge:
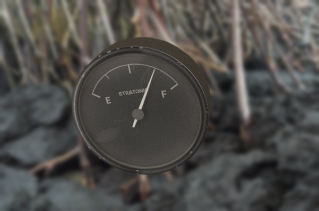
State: **0.75**
